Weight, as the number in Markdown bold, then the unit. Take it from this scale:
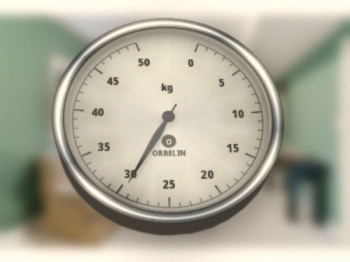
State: **29.5** kg
